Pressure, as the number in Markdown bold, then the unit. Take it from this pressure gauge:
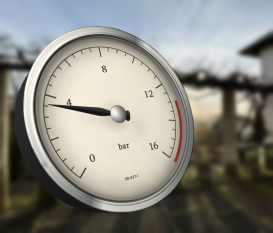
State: **3.5** bar
